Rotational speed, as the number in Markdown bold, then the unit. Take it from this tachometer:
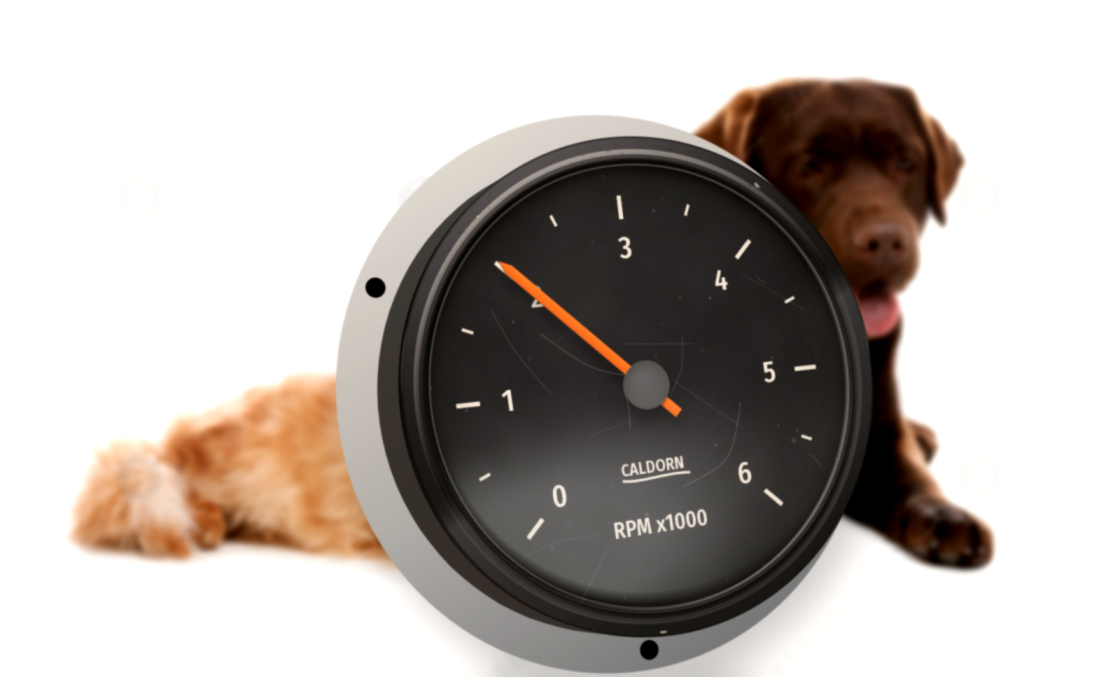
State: **2000** rpm
